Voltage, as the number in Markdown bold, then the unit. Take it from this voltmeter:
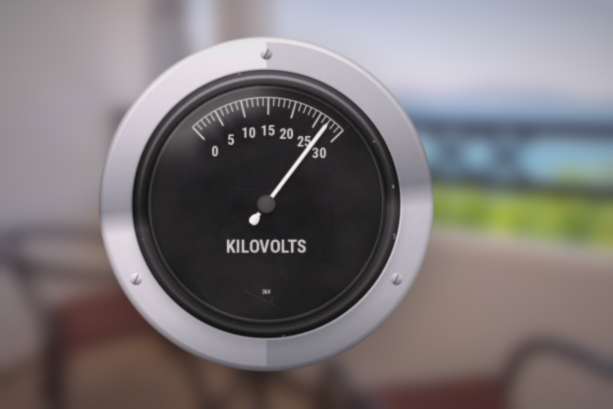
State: **27** kV
